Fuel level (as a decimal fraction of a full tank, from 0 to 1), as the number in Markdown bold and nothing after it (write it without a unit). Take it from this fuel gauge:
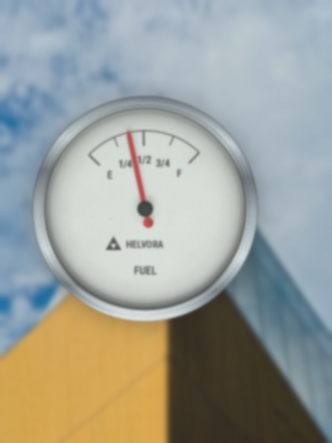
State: **0.375**
